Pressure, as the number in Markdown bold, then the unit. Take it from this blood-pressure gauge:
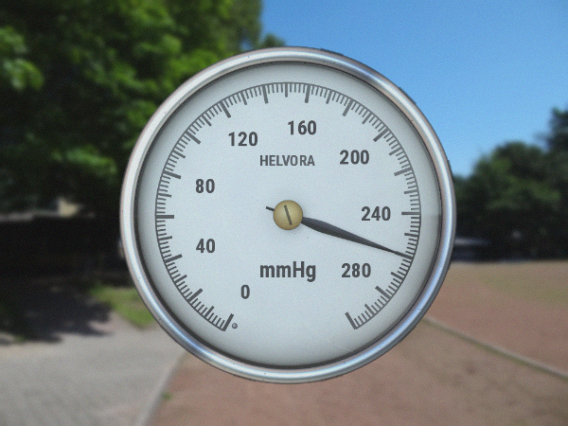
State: **260** mmHg
